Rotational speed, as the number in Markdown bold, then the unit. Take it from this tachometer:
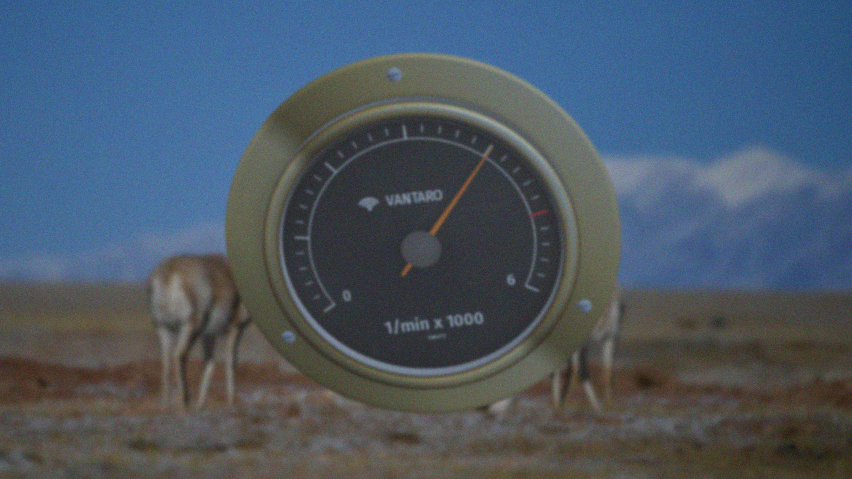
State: **4000** rpm
